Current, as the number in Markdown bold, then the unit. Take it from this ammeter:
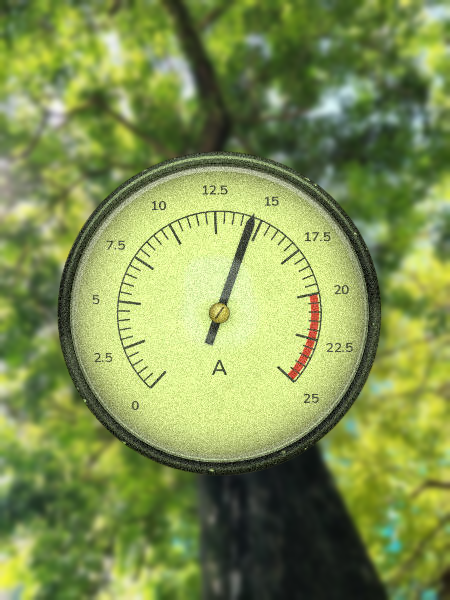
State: **14.5** A
